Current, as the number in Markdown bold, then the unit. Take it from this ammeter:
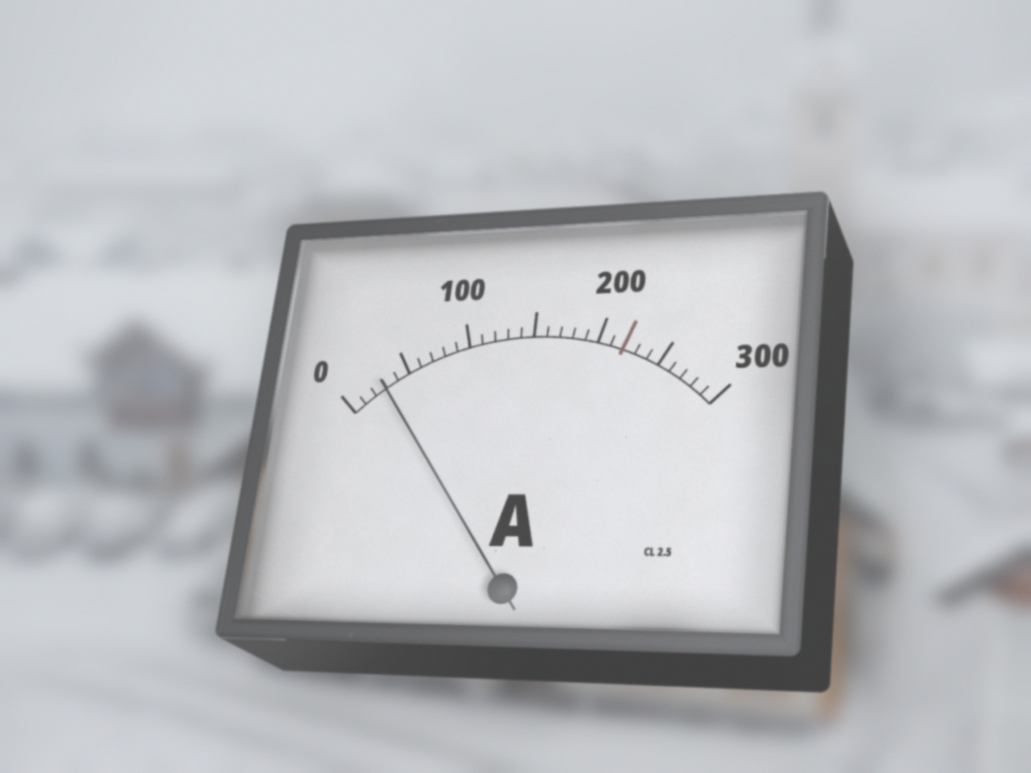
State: **30** A
